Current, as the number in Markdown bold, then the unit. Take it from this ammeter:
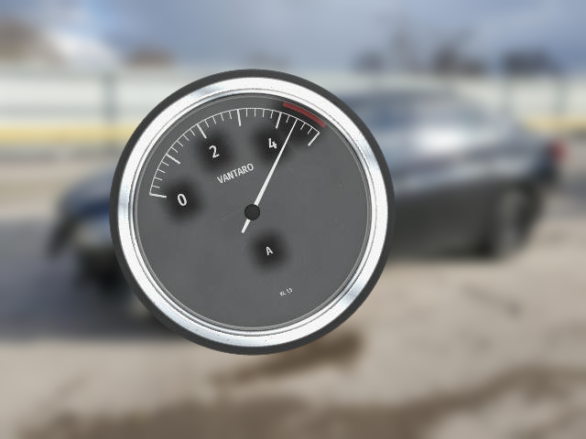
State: **4.4** A
